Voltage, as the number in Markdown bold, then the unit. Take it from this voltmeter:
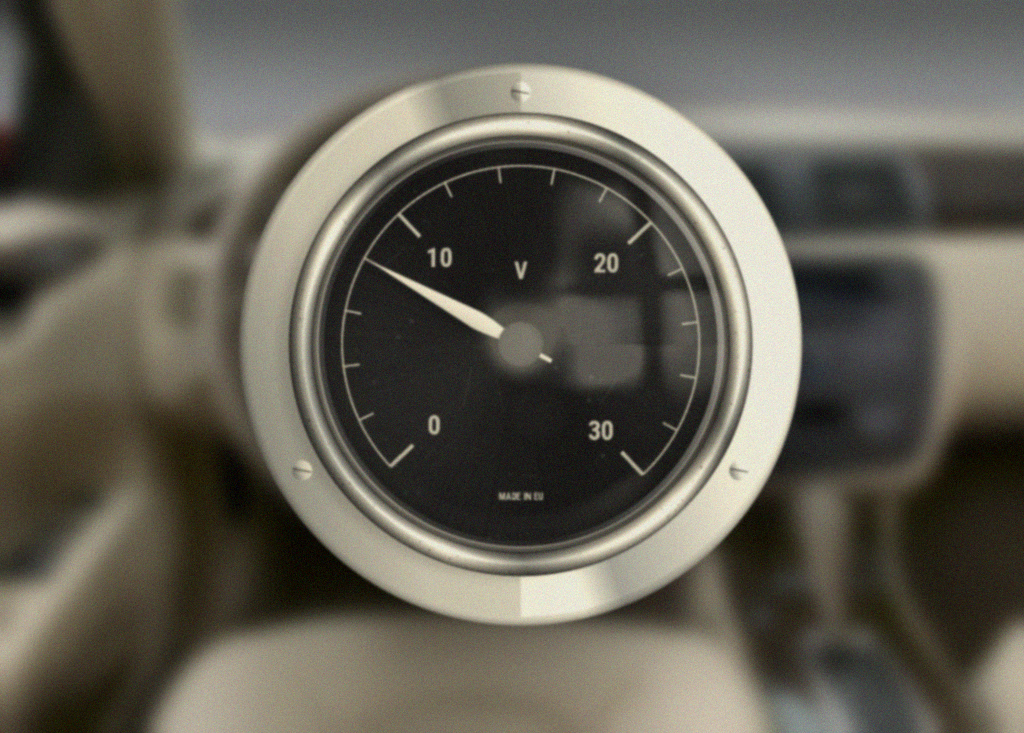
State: **8** V
